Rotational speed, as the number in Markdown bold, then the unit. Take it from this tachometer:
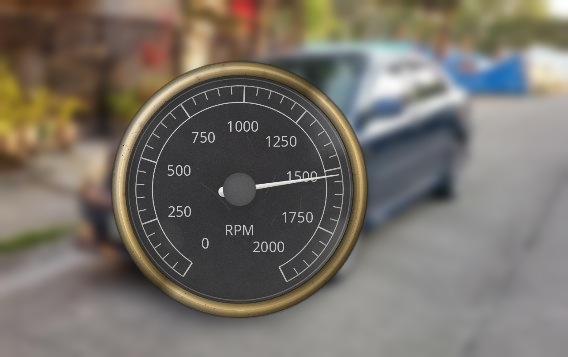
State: **1525** rpm
